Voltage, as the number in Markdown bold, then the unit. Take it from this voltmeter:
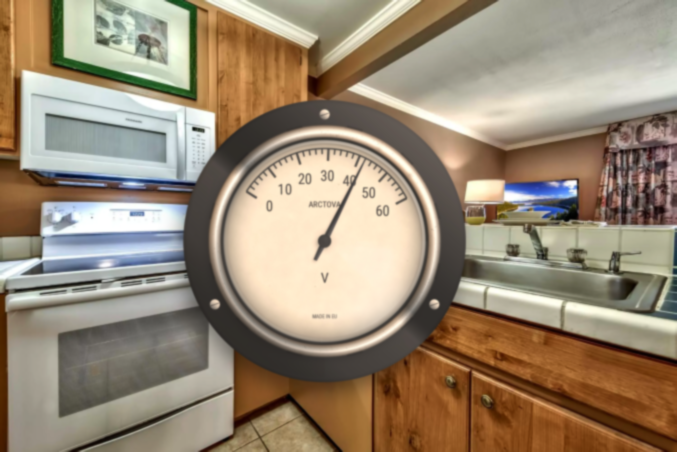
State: **42** V
